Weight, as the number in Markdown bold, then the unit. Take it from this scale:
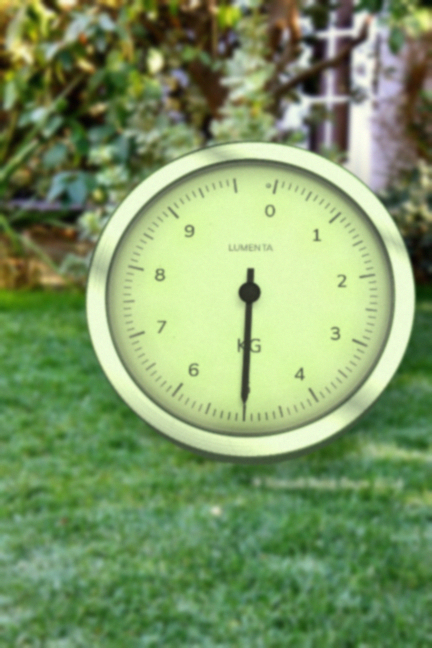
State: **5** kg
